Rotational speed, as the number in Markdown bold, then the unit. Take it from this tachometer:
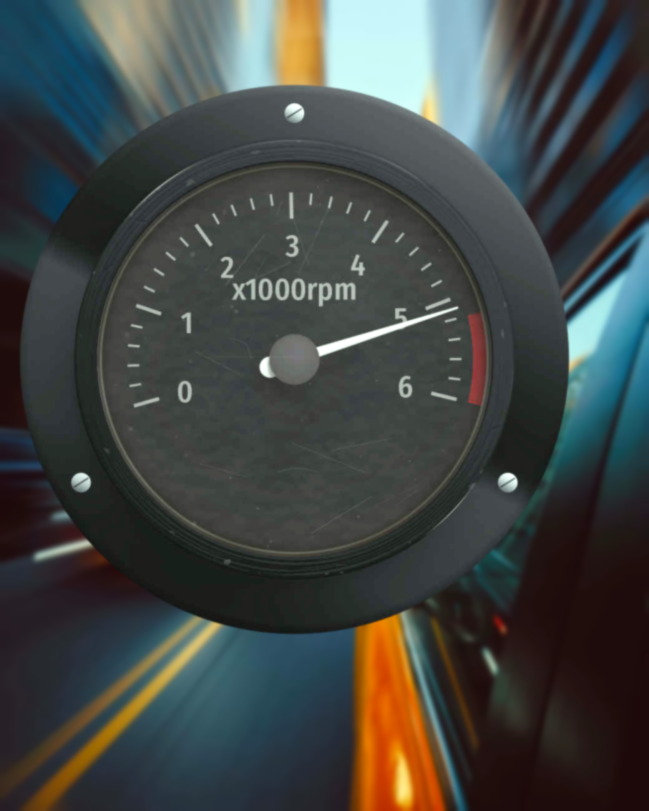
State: **5100** rpm
